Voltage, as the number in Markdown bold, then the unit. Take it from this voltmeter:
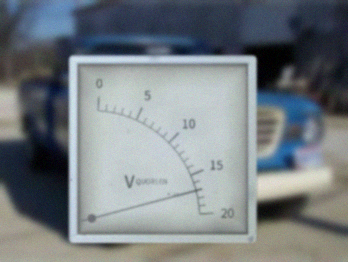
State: **17** V
